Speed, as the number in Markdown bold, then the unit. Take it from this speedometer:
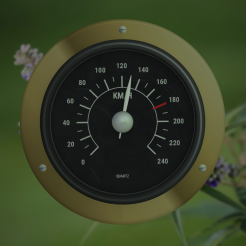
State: **130** km/h
